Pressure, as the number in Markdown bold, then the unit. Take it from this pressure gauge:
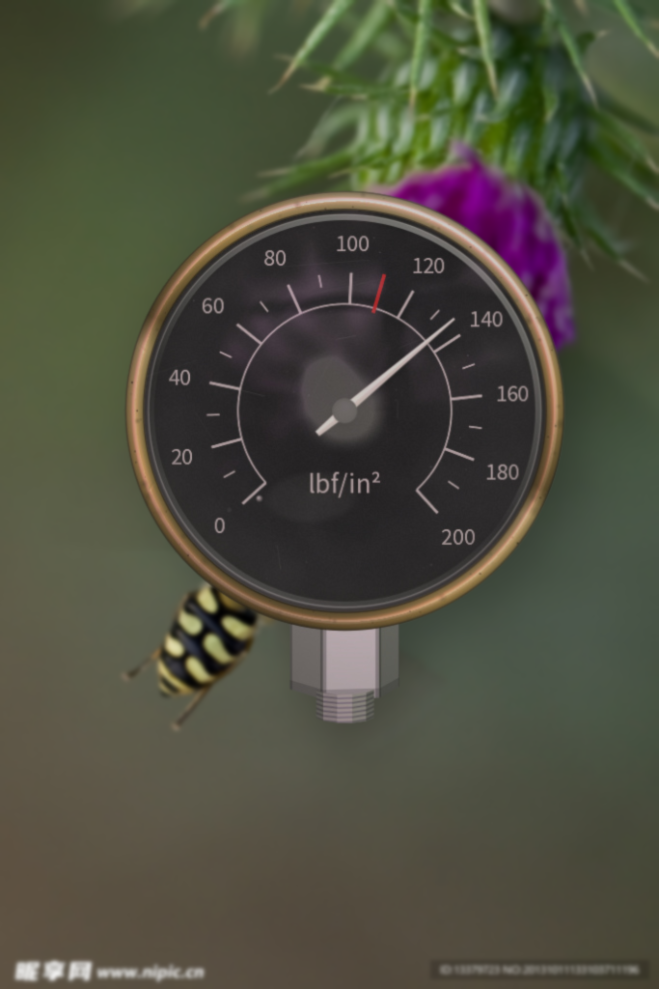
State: **135** psi
